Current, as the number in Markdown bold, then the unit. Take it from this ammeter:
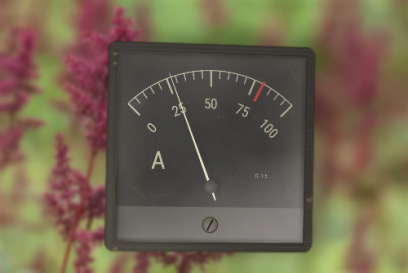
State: **27.5** A
